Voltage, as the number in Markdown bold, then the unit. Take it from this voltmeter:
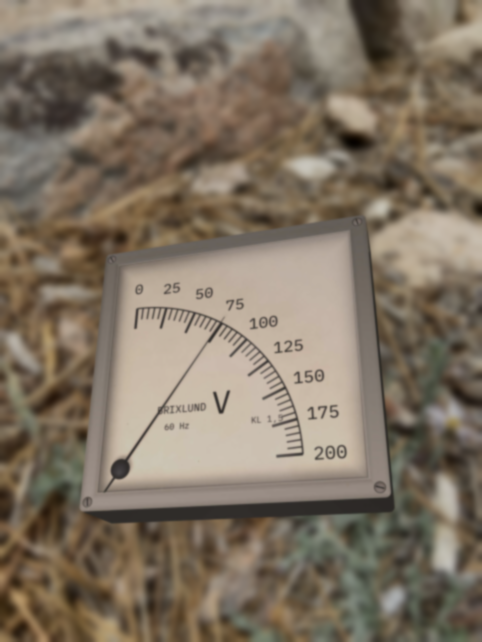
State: **75** V
